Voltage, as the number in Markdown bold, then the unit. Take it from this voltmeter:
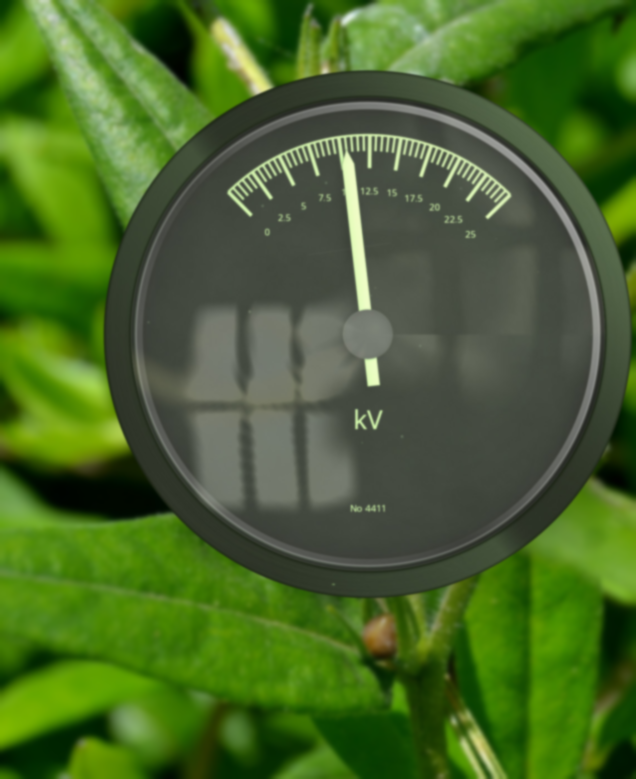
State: **10.5** kV
